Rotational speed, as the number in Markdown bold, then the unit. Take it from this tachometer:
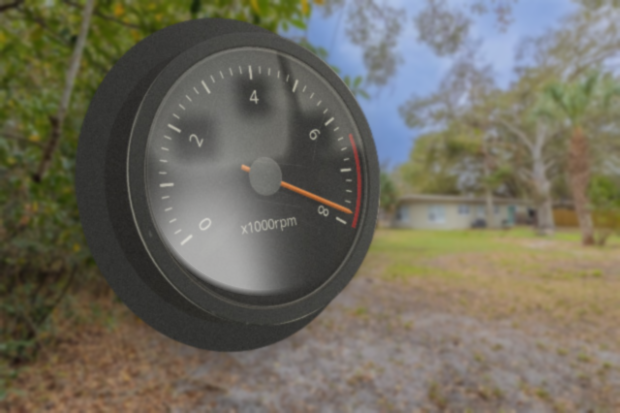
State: **7800** rpm
